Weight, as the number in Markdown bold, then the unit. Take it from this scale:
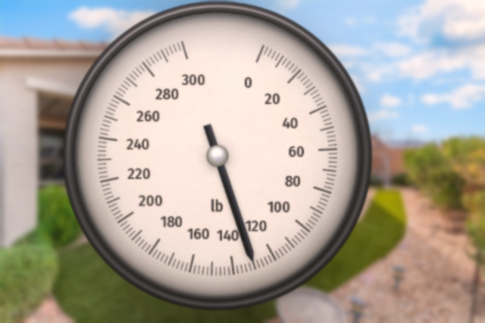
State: **130** lb
